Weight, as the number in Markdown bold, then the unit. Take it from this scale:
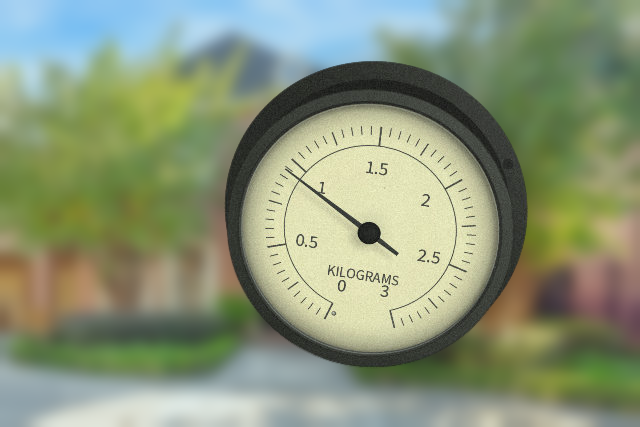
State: **0.95** kg
